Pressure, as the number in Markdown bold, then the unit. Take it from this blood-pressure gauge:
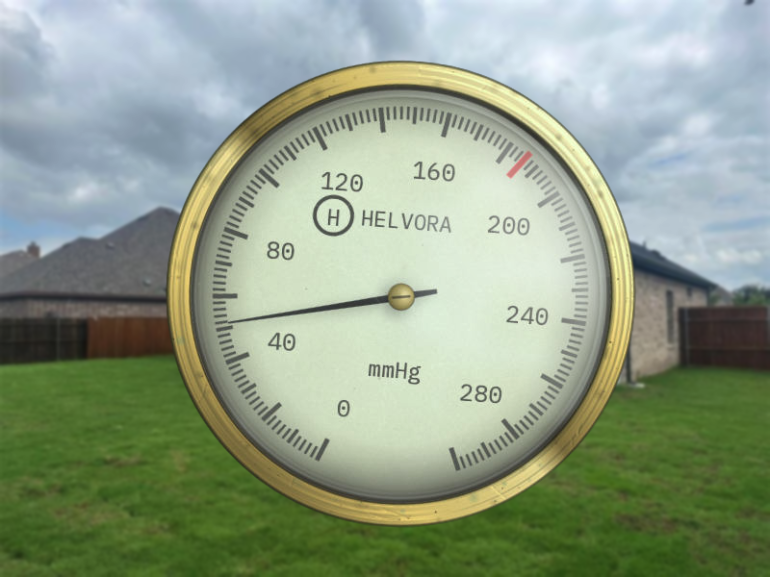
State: **52** mmHg
